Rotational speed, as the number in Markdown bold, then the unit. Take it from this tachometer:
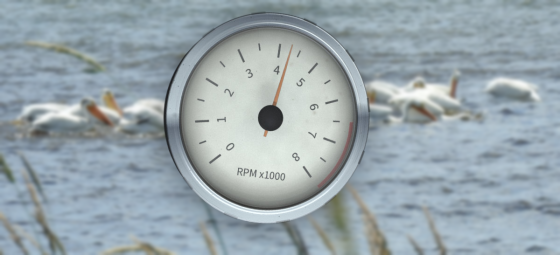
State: **4250** rpm
